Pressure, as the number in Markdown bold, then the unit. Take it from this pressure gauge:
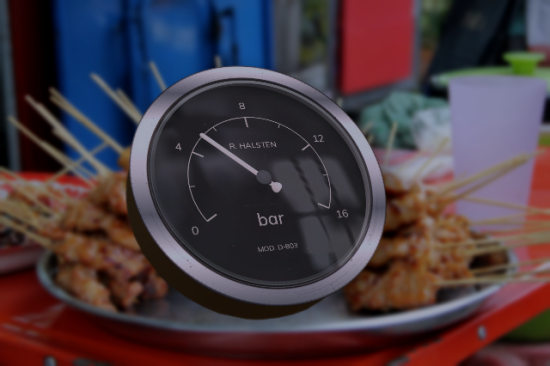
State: **5** bar
